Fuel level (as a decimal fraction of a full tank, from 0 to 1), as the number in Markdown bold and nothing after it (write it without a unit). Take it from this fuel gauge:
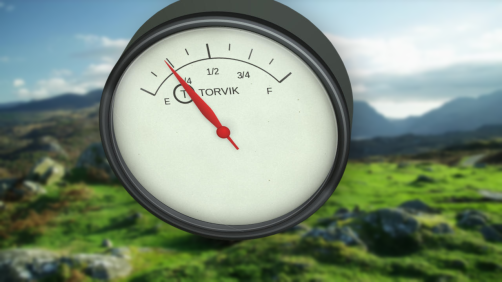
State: **0.25**
